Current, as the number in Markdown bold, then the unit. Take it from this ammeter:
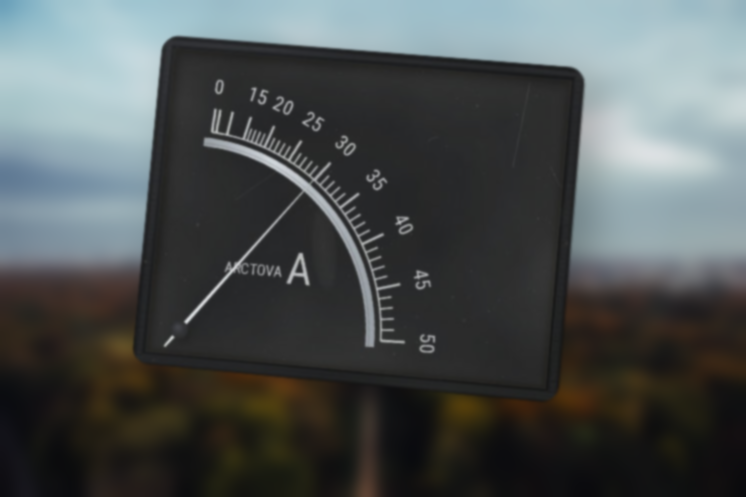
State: **30** A
